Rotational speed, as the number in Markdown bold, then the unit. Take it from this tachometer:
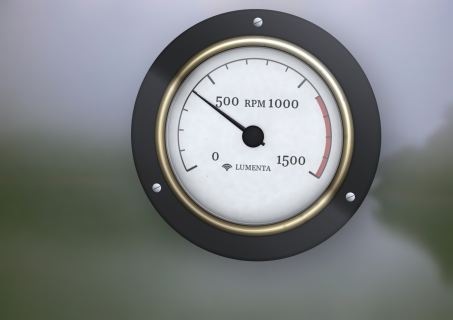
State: **400** rpm
